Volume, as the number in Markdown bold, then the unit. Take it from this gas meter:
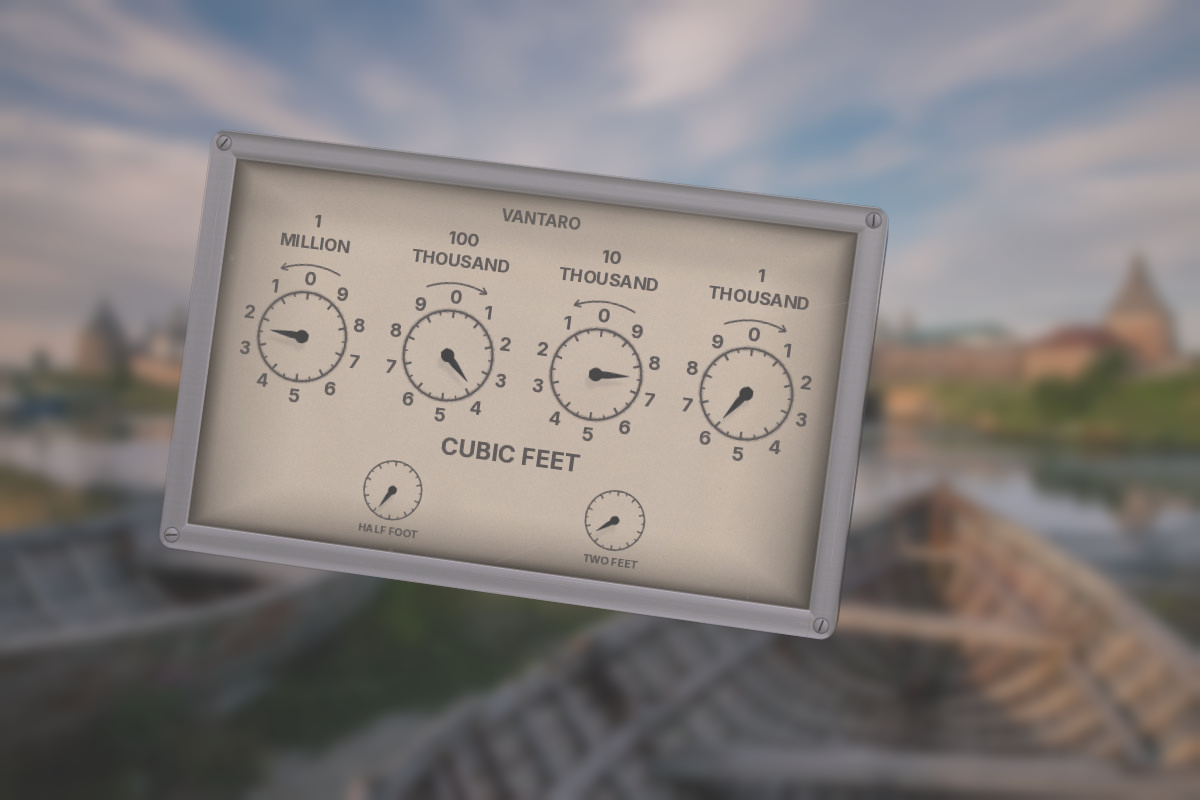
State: **237600** ft³
